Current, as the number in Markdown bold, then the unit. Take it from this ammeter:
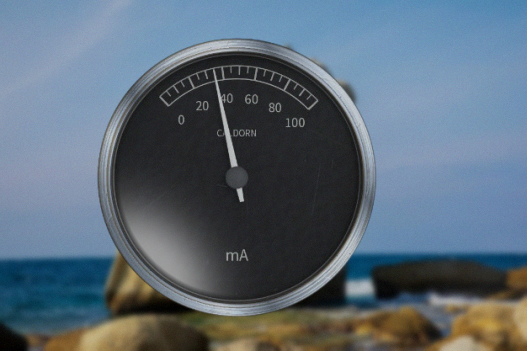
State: **35** mA
